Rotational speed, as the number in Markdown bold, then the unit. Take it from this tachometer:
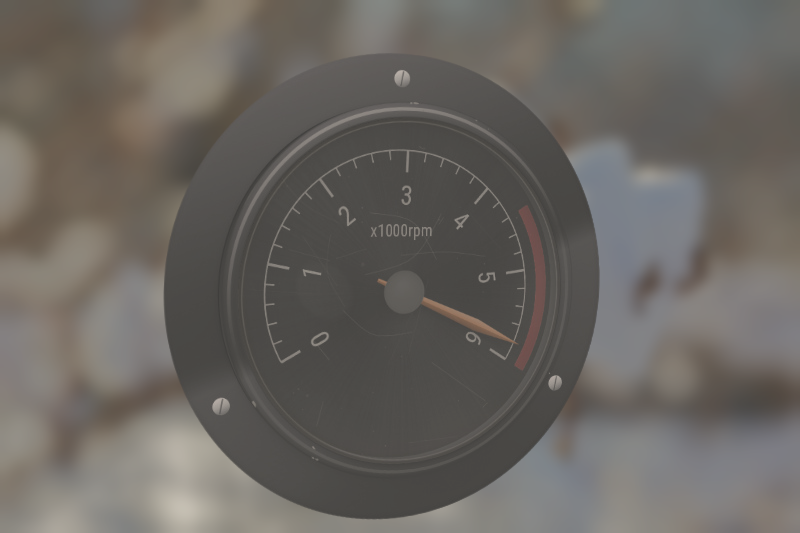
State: **5800** rpm
